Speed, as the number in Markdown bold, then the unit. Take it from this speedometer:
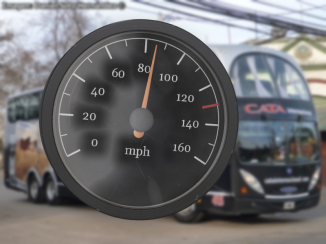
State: **85** mph
